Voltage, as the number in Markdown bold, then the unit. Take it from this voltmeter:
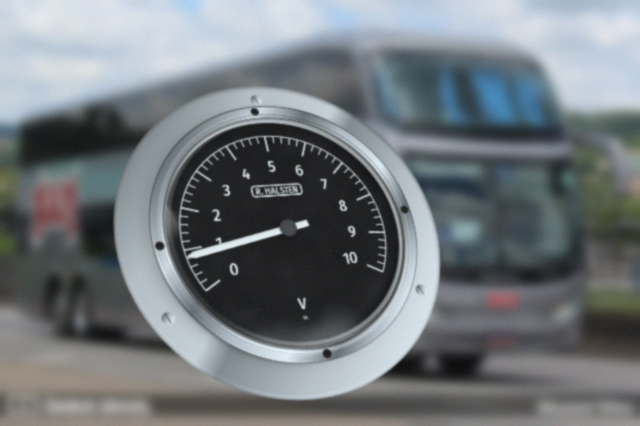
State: **0.8** V
